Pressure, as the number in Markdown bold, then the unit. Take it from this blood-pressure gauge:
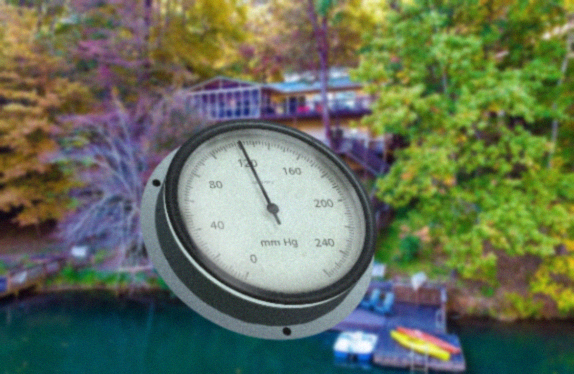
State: **120** mmHg
